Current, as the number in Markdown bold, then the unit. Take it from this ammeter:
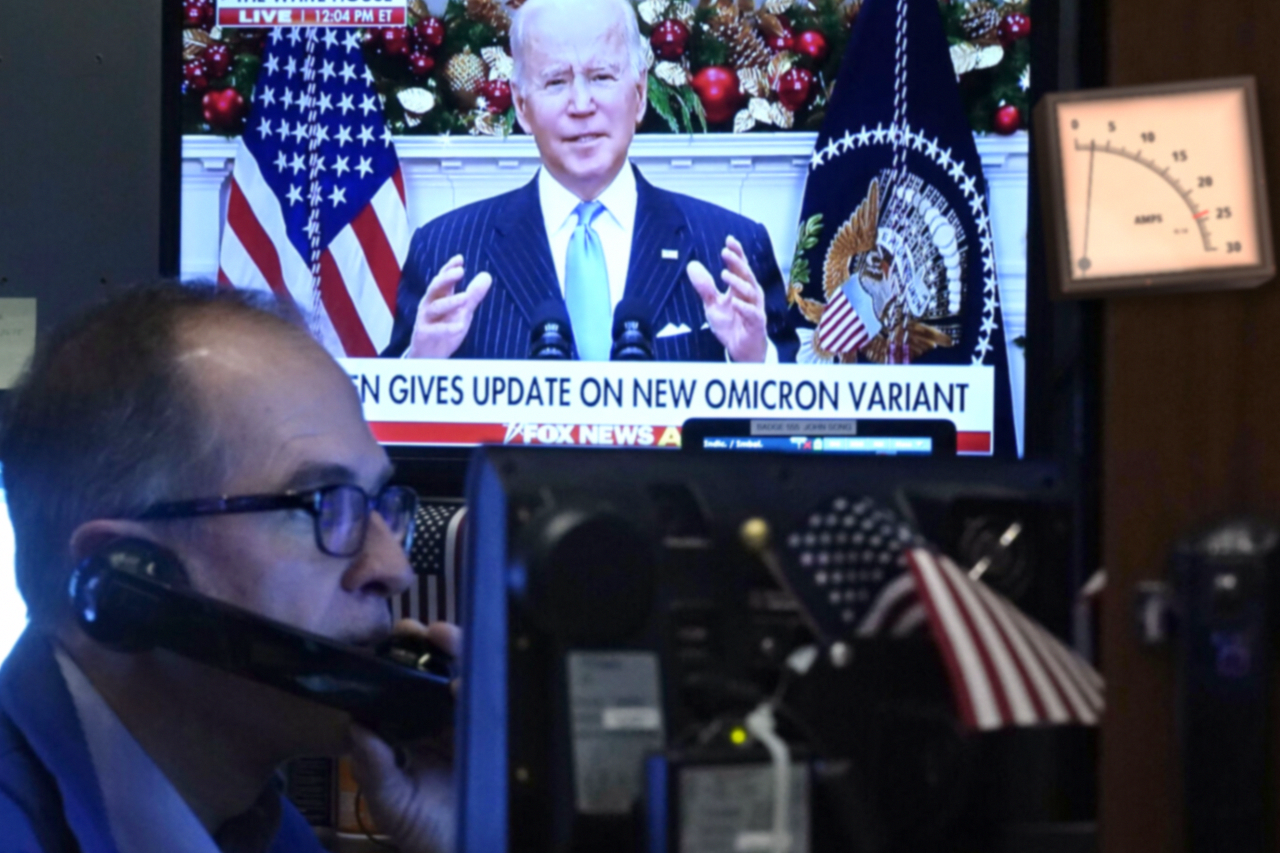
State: **2.5** A
